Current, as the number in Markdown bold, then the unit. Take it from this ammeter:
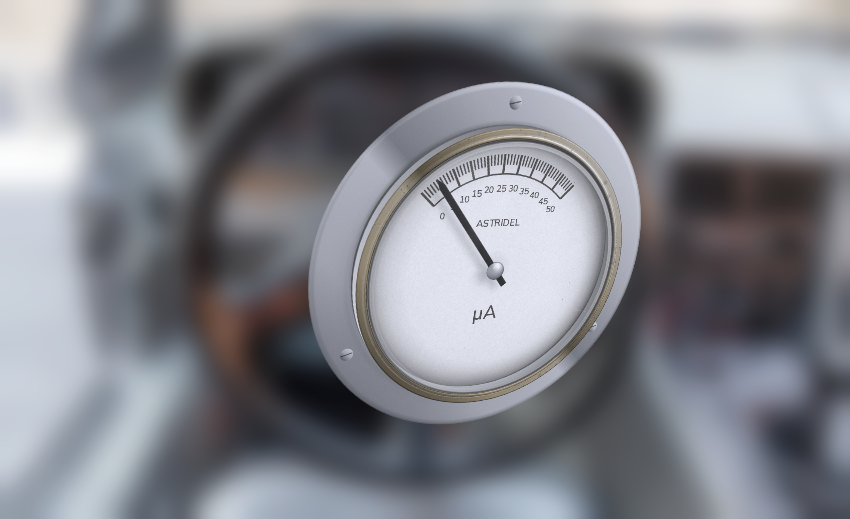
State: **5** µA
